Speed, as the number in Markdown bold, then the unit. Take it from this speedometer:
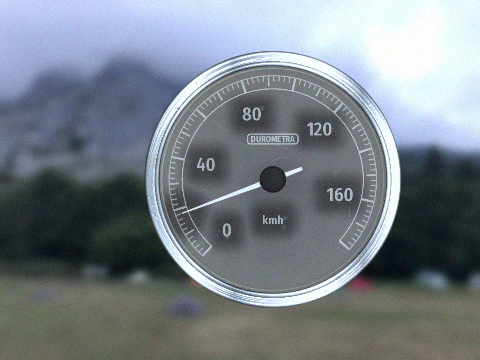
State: **18** km/h
